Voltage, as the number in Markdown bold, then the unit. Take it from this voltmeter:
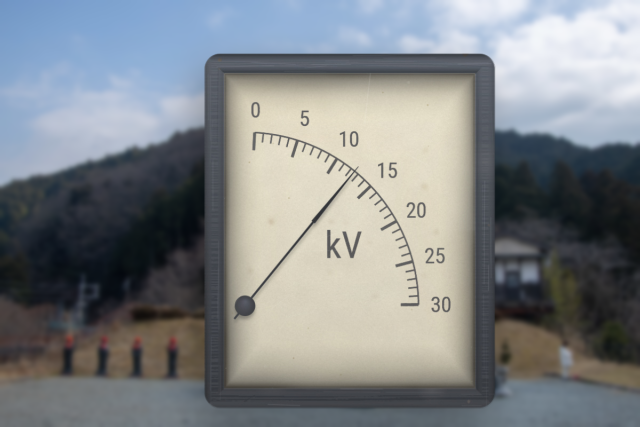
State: **12.5** kV
